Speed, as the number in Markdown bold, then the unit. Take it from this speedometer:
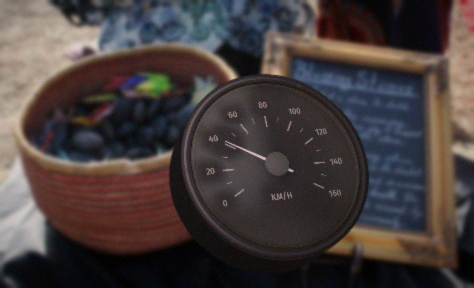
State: **40** km/h
